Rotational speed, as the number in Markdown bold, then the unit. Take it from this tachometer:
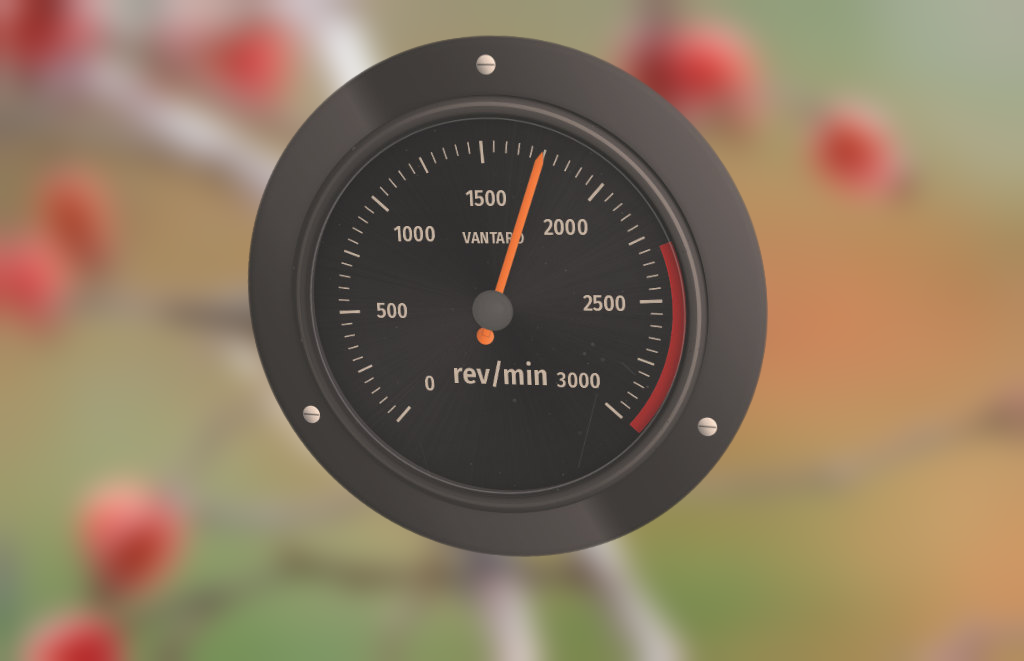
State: **1750** rpm
